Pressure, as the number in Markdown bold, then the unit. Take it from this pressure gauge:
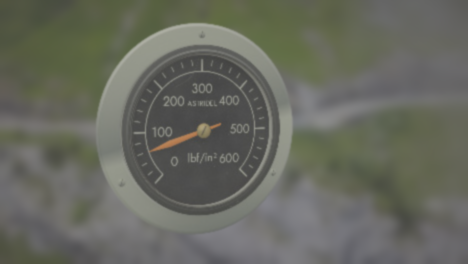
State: **60** psi
